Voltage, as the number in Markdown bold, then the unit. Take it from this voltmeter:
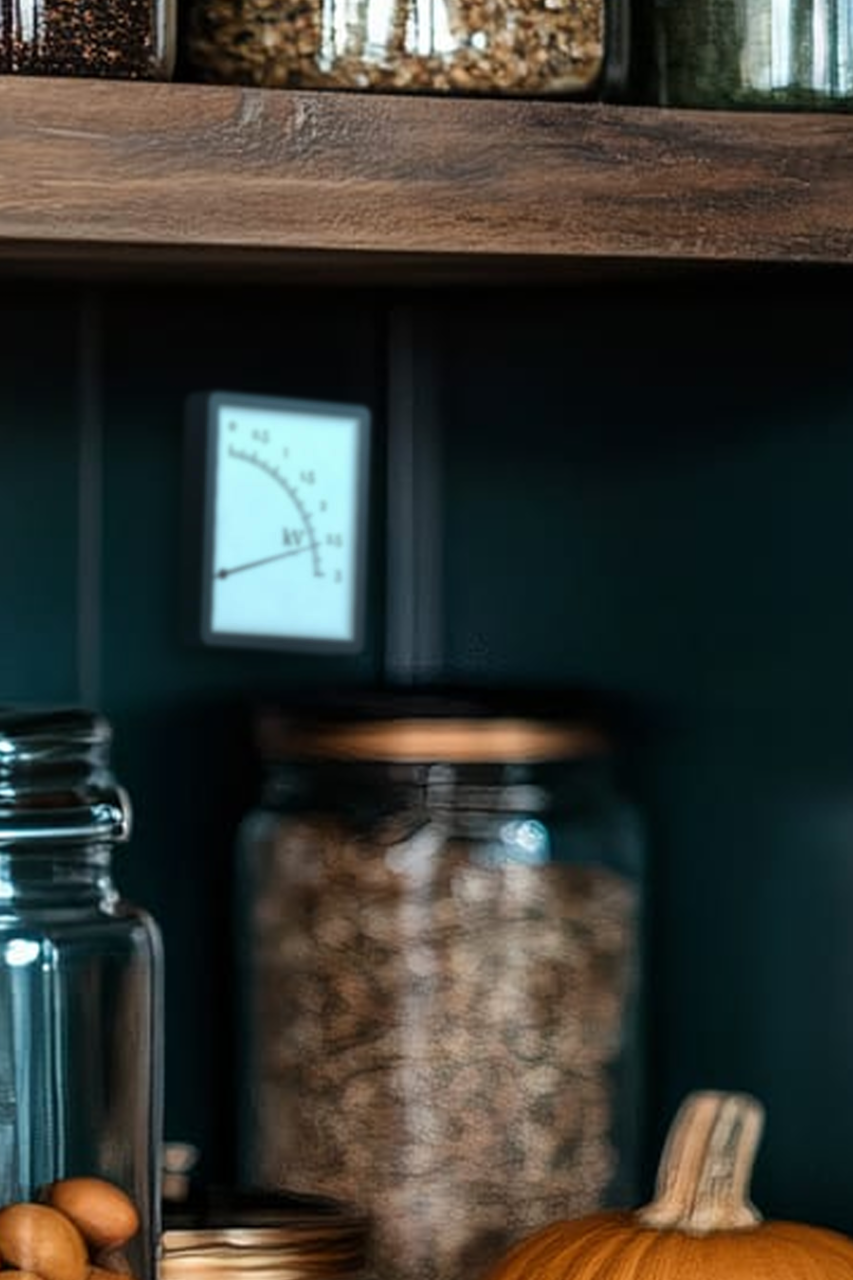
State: **2.5** kV
